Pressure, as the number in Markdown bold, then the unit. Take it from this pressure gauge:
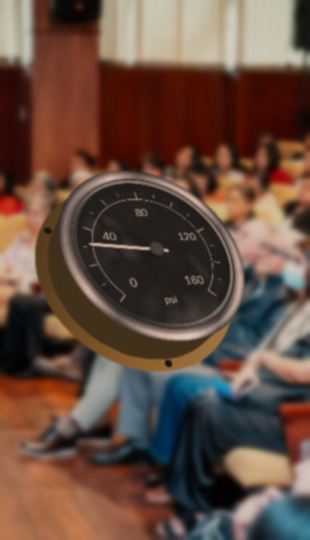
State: **30** psi
